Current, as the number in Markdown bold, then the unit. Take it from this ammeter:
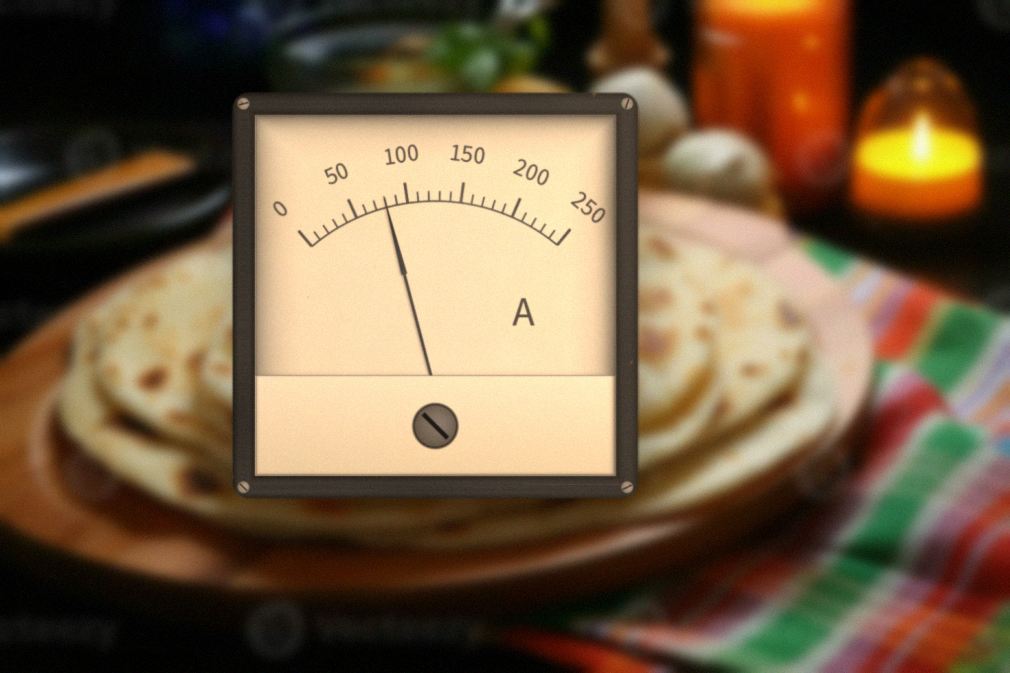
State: **80** A
